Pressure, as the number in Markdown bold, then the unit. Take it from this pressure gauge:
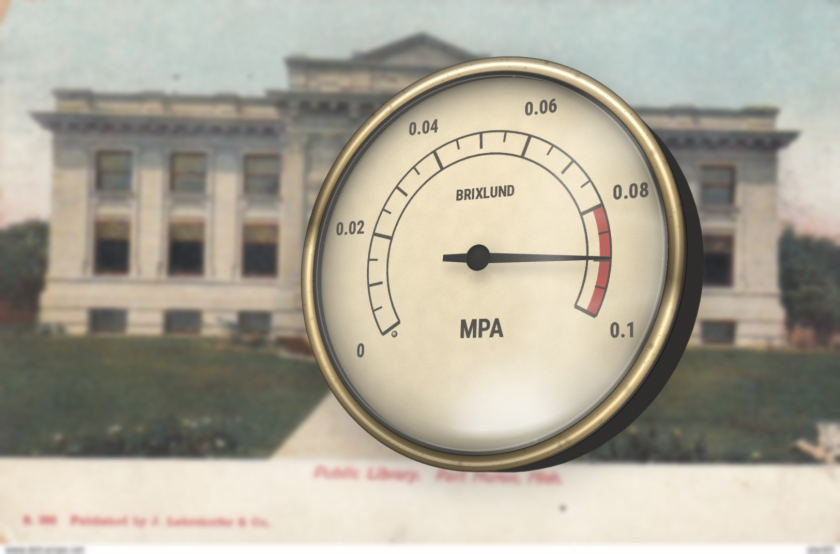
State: **0.09** MPa
